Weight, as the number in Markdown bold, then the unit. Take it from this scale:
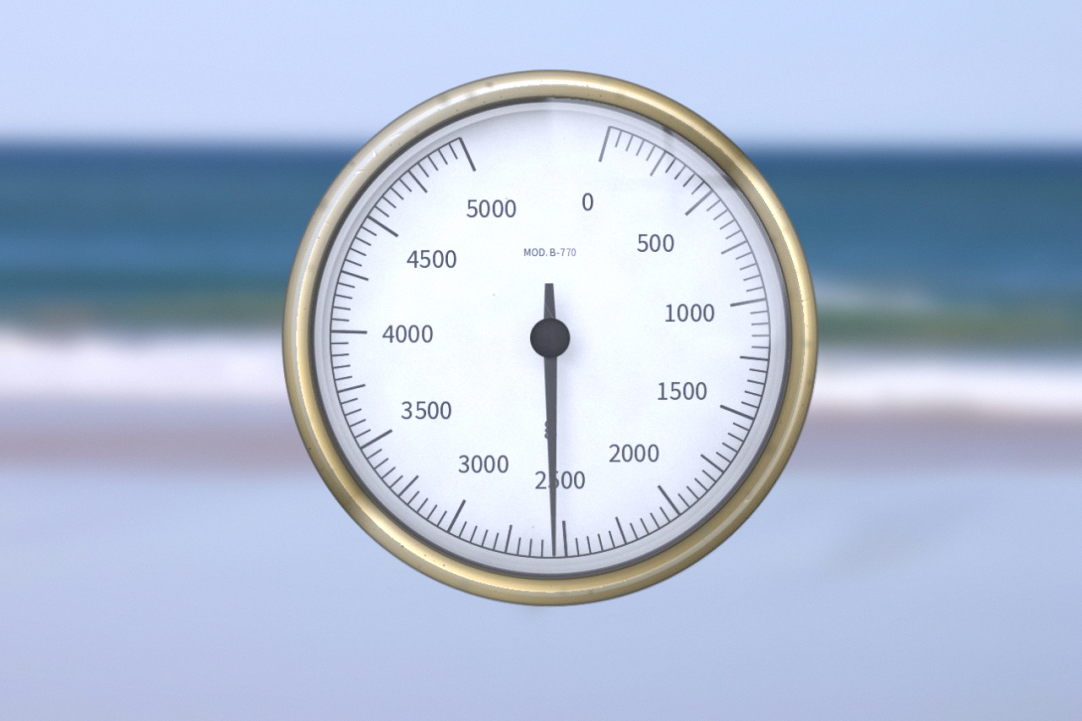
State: **2550** g
